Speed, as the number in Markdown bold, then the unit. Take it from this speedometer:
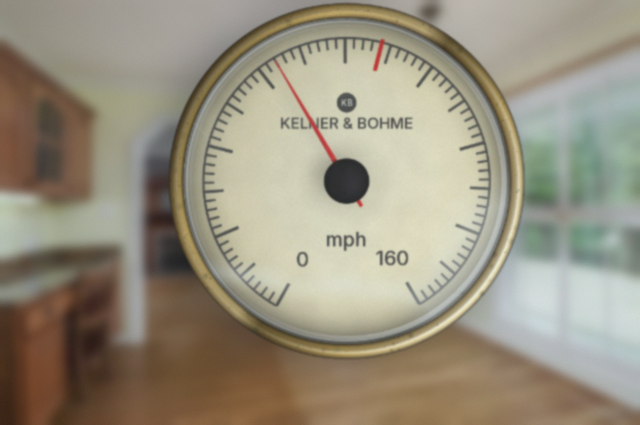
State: **64** mph
